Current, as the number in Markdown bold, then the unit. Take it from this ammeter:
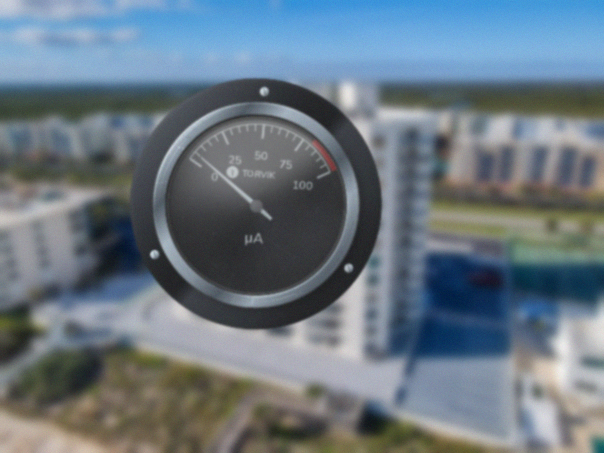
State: **5** µA
